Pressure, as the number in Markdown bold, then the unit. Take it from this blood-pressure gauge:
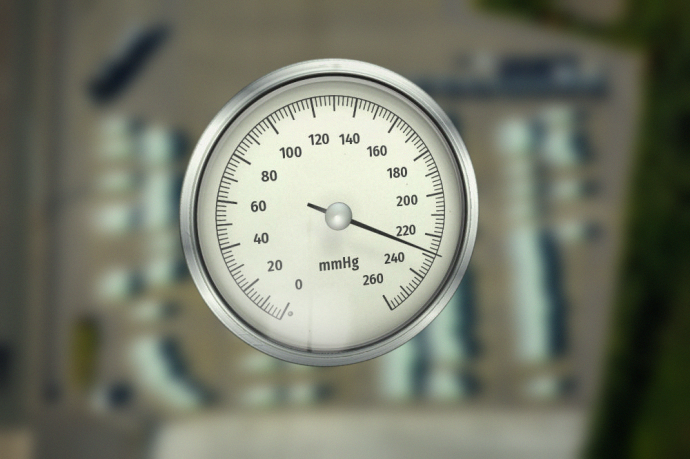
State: **228** mmHg
